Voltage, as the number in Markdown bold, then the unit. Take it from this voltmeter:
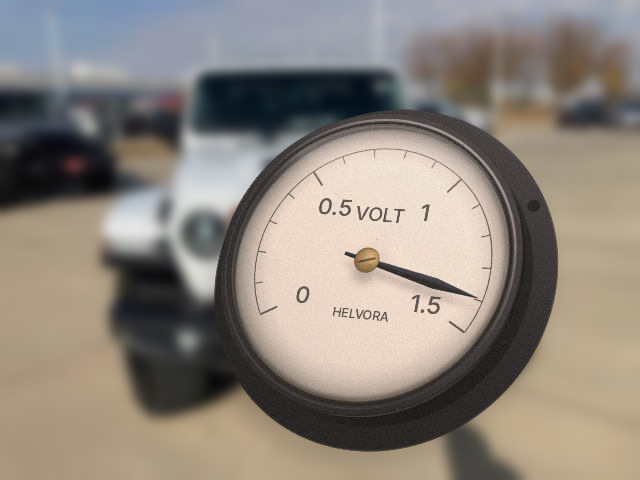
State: **1.4** V
